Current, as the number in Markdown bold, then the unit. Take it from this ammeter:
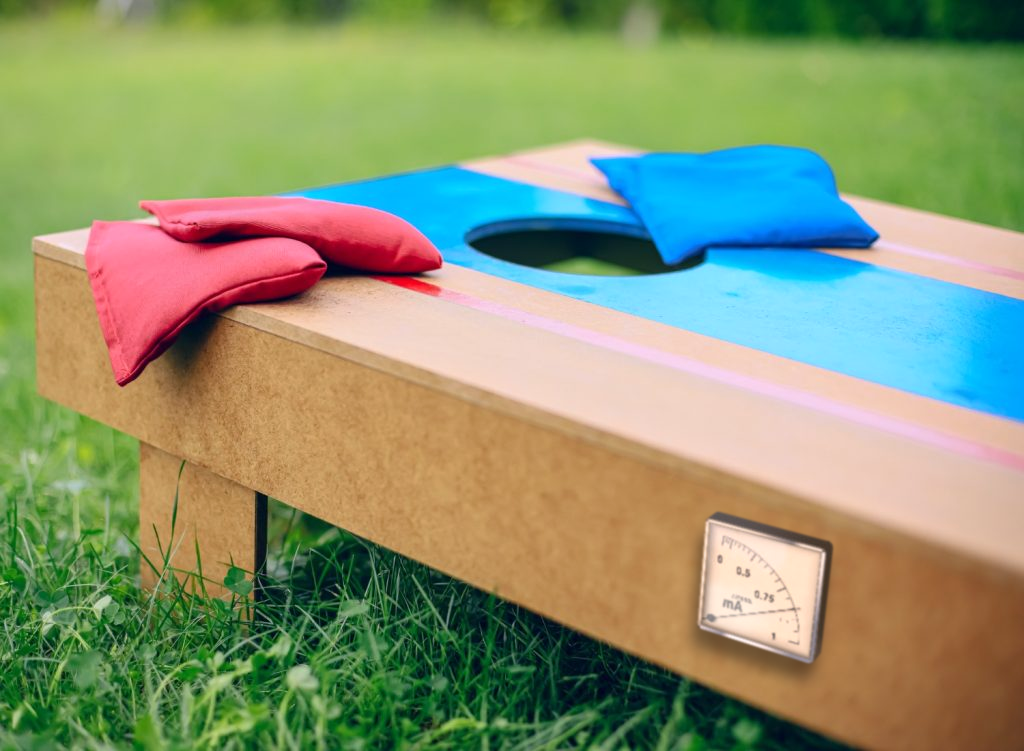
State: **0.85** mA
